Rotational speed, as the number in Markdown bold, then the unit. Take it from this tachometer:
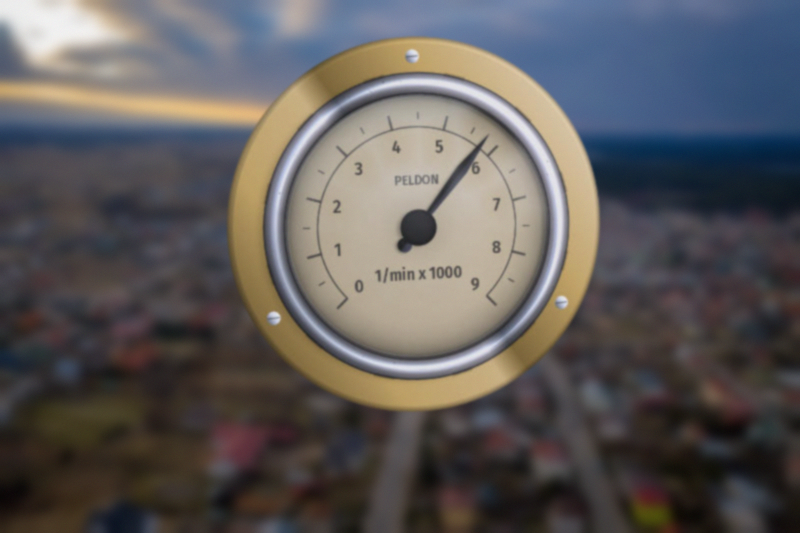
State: **5750** rpm
